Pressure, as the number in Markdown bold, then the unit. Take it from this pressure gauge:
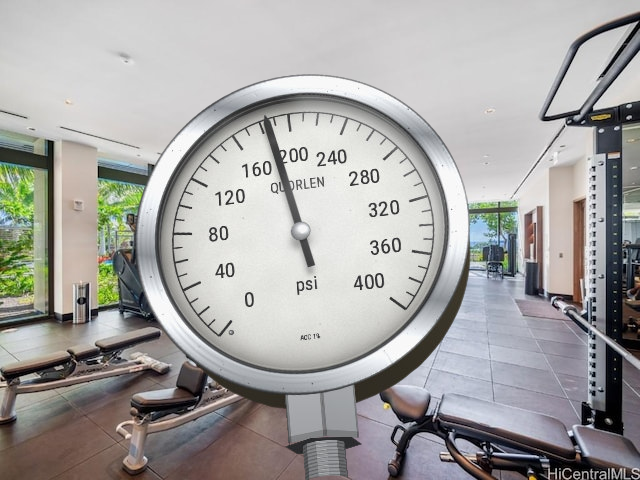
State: **185** psi
